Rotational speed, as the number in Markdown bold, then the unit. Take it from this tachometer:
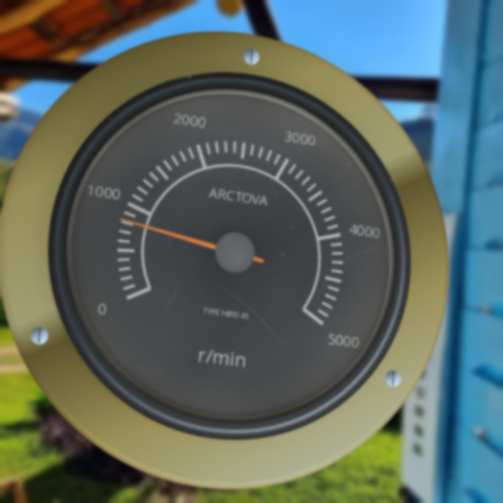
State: **800** rpm
